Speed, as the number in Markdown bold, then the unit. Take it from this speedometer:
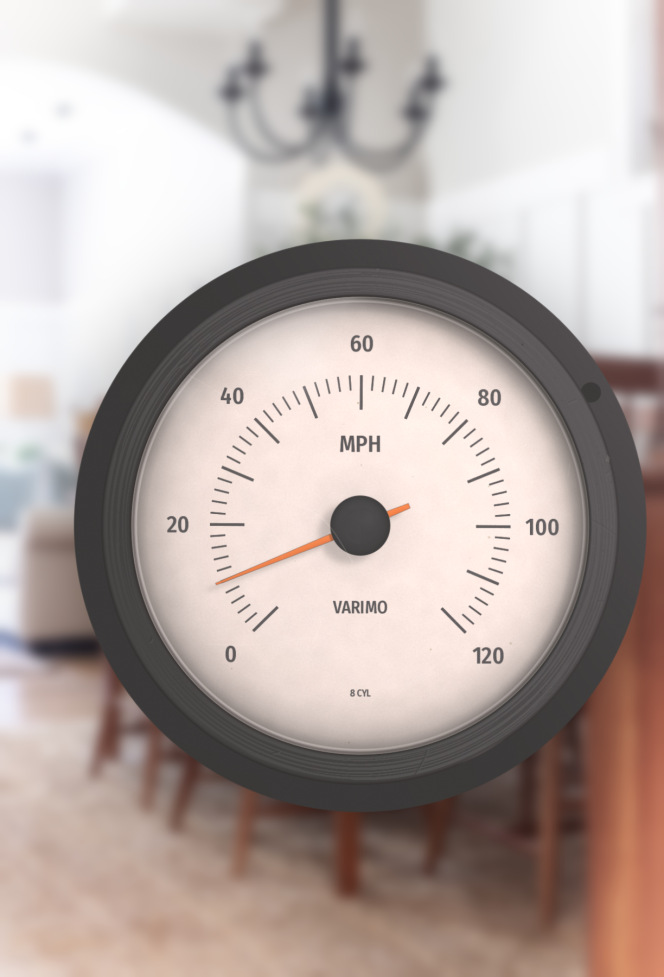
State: **10** mph
